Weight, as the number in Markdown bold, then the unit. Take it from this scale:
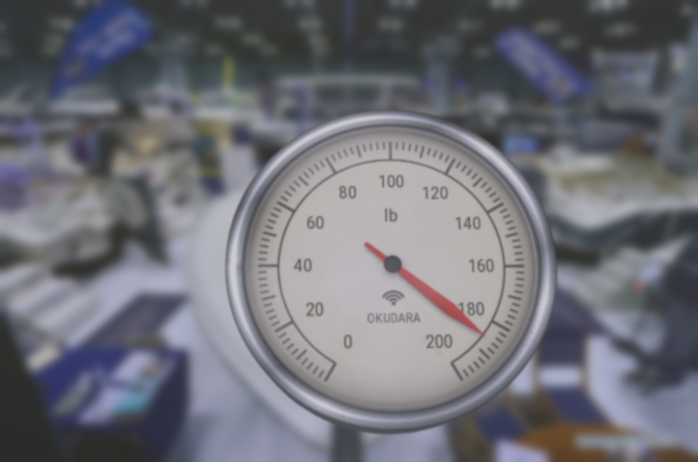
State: **186** lb
